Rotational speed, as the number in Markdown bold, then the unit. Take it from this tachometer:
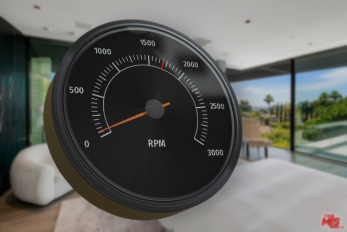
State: **50** rpm
